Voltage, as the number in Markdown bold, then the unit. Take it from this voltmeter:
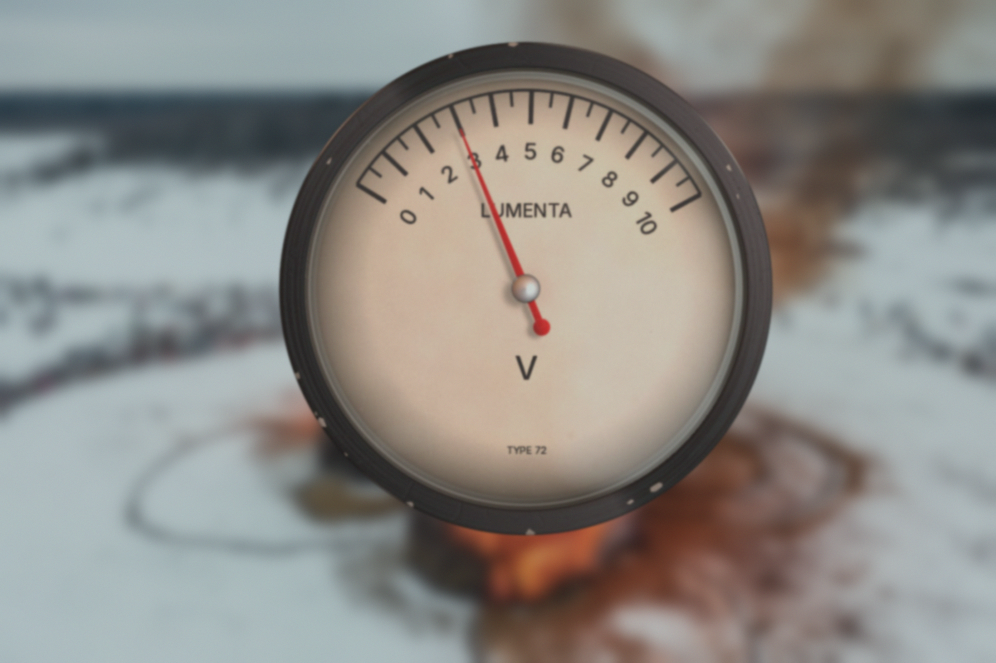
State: **3** V
